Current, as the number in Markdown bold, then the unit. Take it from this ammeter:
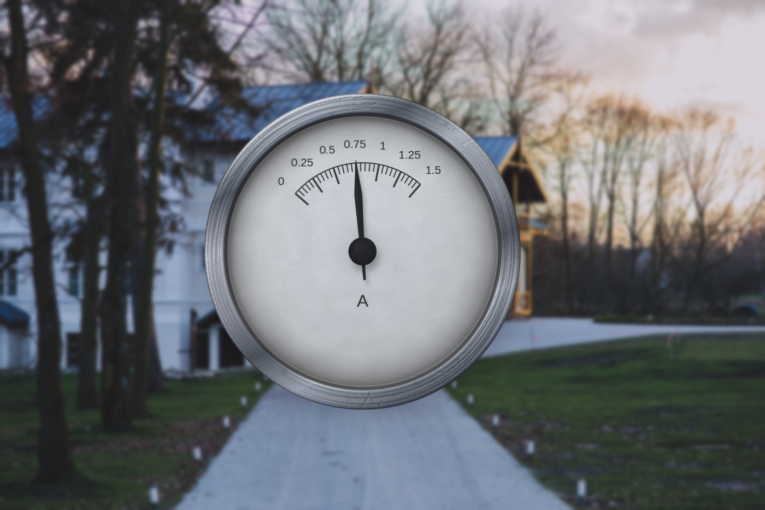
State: **0.75** A
